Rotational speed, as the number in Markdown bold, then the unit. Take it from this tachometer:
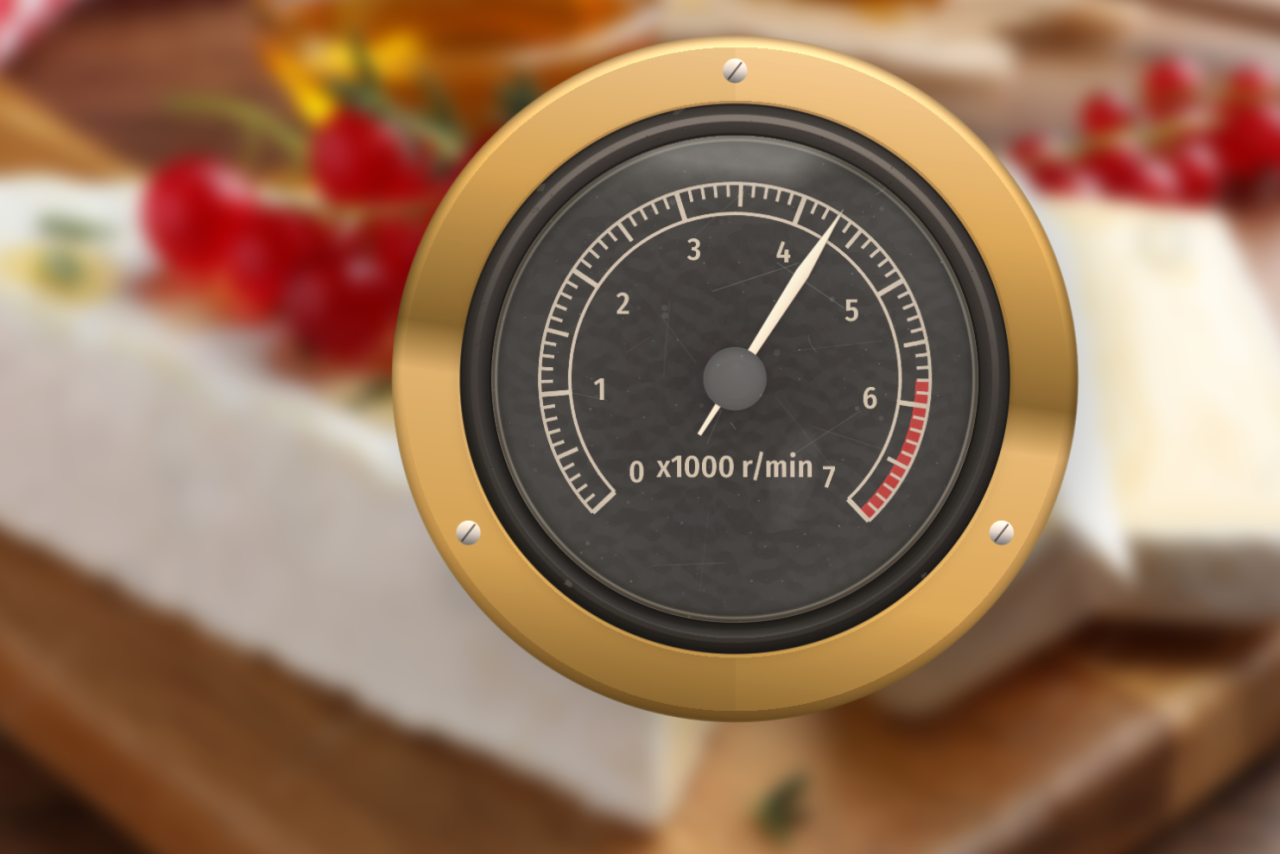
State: **4300** rpm
